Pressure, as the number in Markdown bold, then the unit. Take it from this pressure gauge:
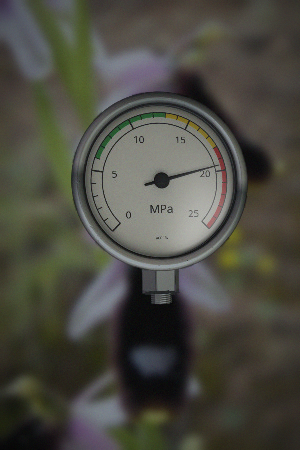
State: **19.5** MPa
